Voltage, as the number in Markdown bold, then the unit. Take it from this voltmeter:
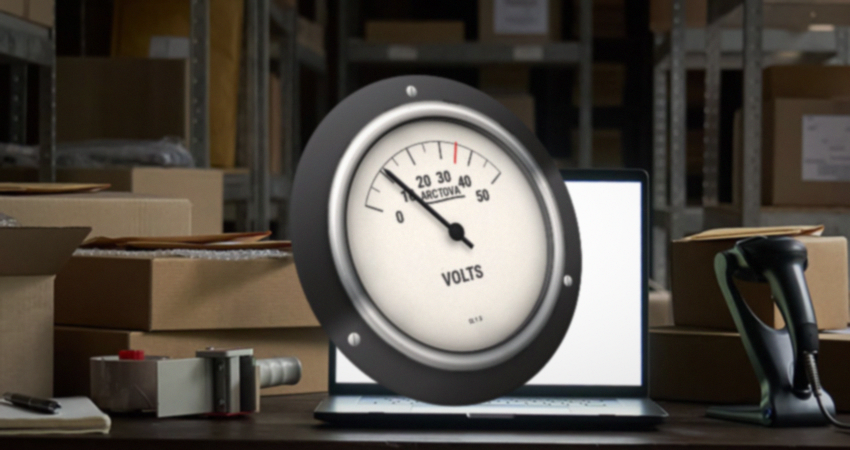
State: **10** V
